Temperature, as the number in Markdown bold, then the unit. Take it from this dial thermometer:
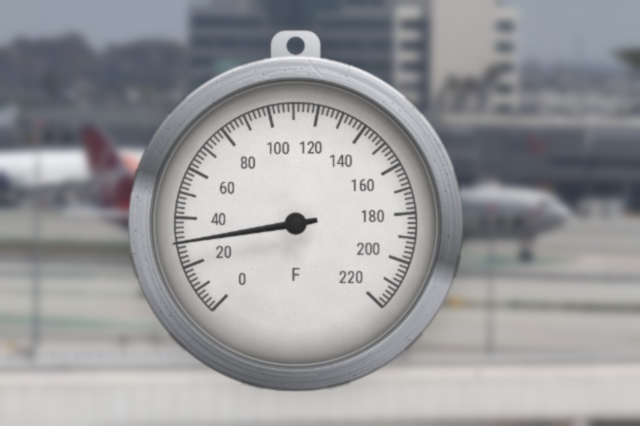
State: **30** °F
